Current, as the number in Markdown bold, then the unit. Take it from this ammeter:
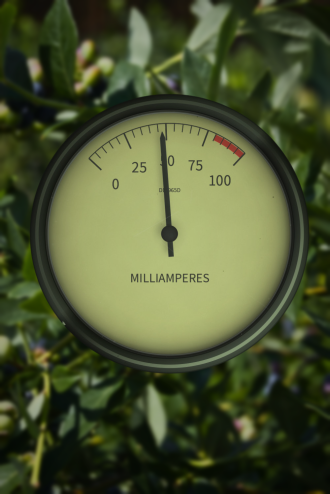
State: **47.5** mA
